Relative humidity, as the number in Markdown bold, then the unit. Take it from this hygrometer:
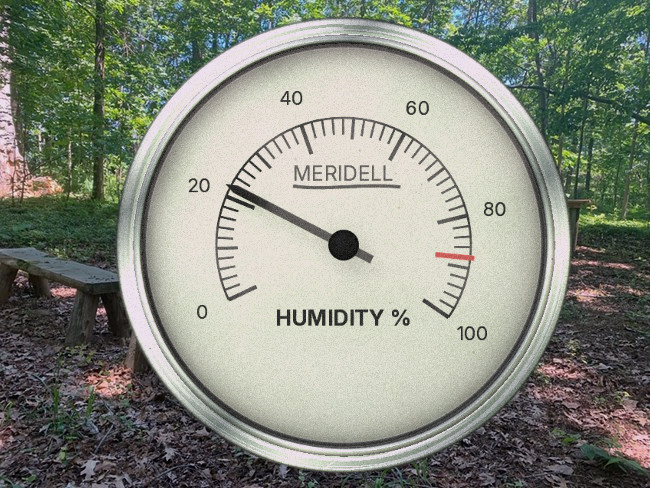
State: **22** %
